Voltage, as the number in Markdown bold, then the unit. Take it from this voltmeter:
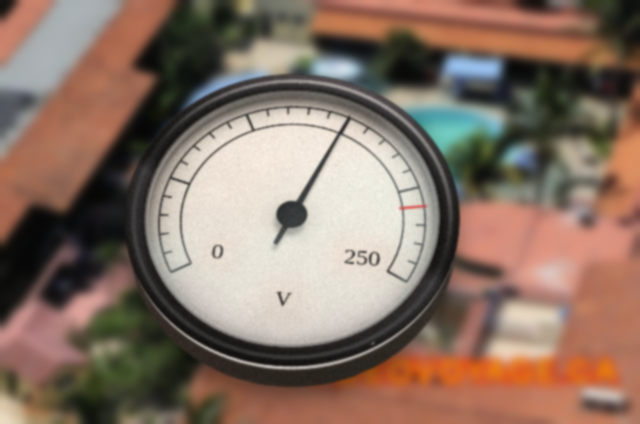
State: **150** V
